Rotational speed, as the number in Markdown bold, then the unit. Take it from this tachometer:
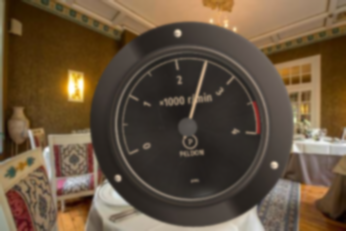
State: **2500** rpm
